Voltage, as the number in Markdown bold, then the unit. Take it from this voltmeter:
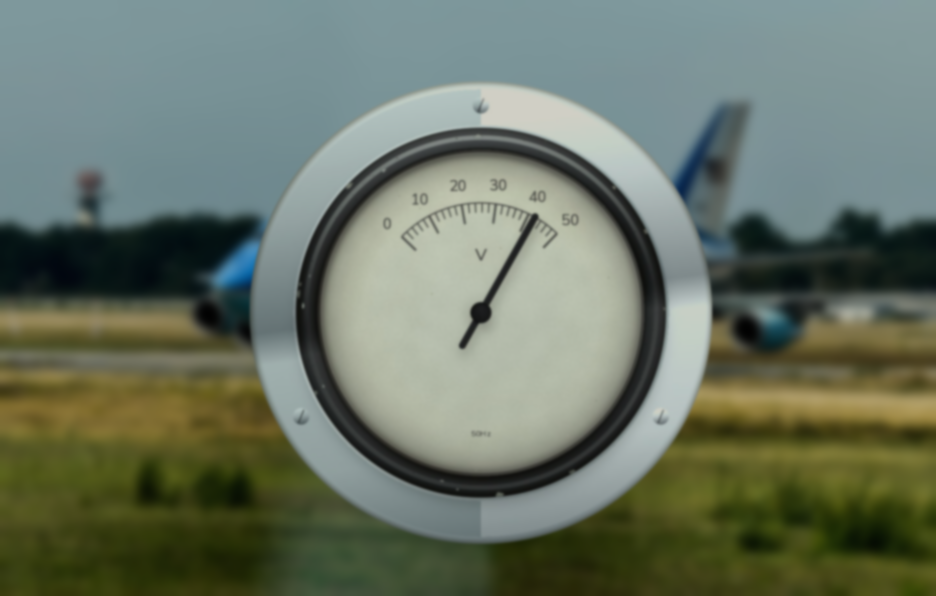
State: **42** V
